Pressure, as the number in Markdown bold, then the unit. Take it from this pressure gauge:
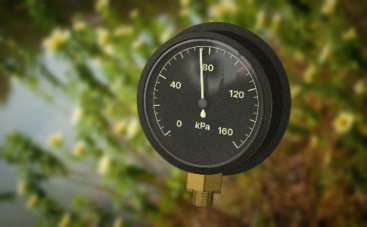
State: **75** kPa
